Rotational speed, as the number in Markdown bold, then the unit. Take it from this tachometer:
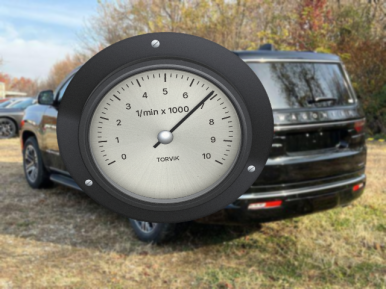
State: **6800** rpm
